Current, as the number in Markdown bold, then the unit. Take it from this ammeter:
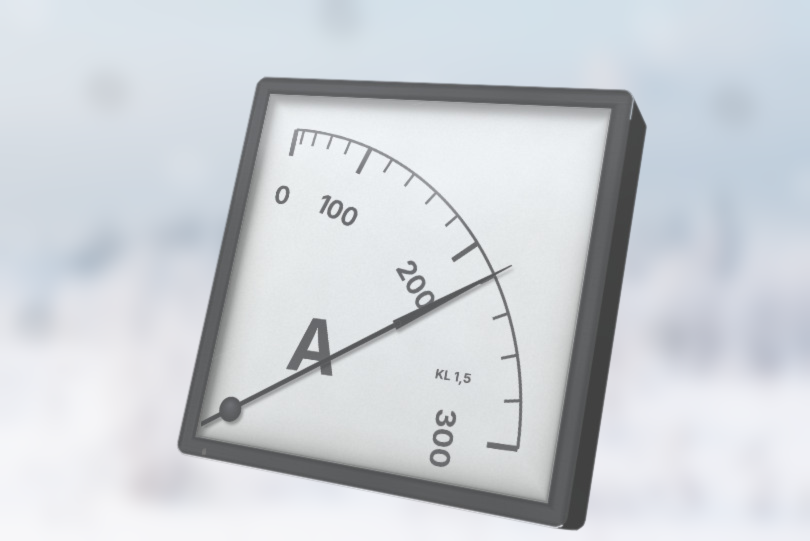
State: **220** A
